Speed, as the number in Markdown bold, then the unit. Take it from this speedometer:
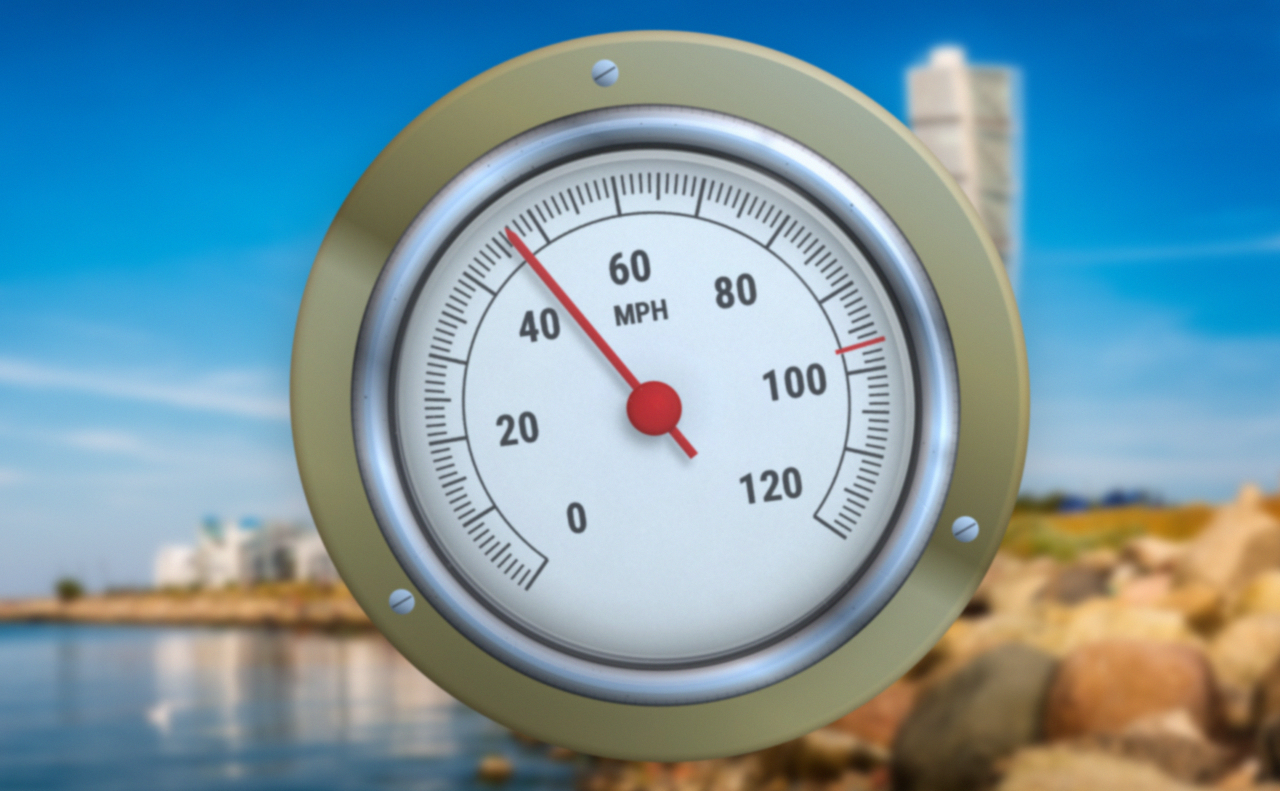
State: **47** mph
